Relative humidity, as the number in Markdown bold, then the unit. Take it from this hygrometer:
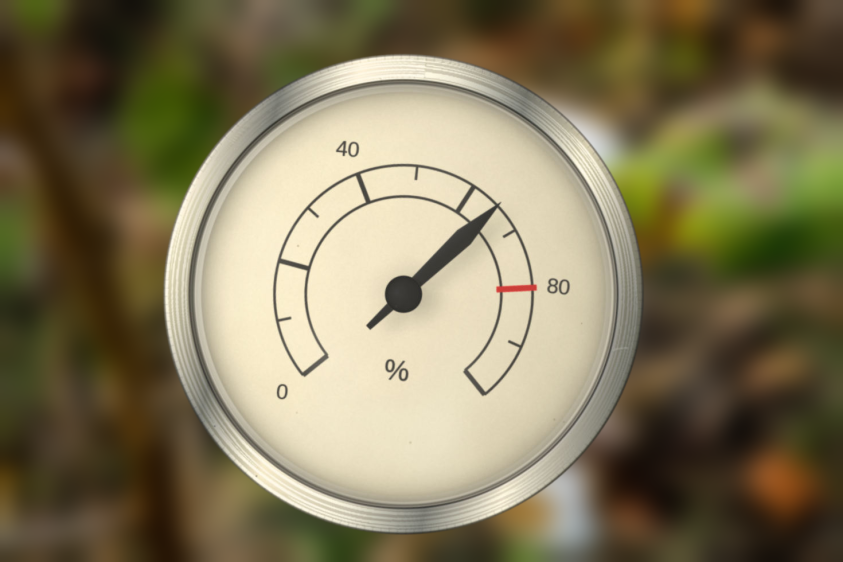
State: **65** %
